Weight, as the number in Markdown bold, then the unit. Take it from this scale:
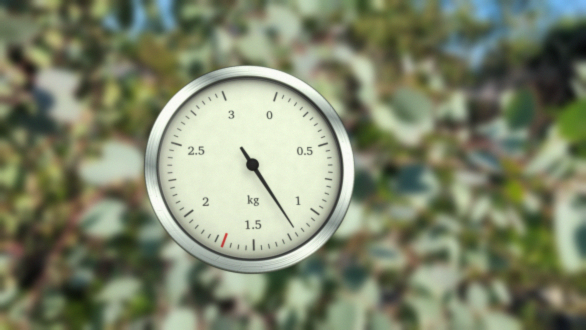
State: **1.2** kg
